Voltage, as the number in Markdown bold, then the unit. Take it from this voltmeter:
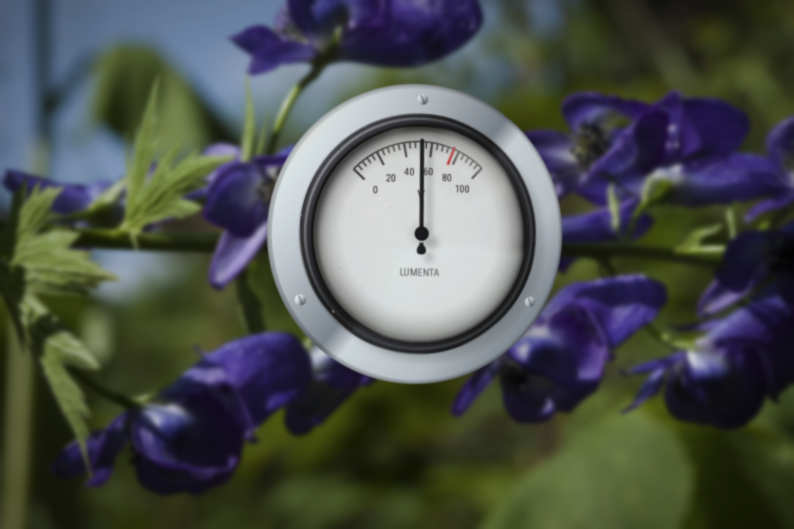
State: **52** V
